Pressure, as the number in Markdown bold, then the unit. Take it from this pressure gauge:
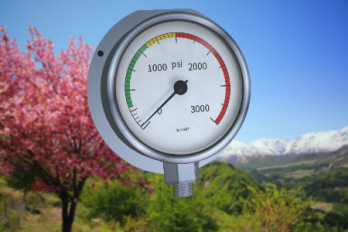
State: **50** psi
